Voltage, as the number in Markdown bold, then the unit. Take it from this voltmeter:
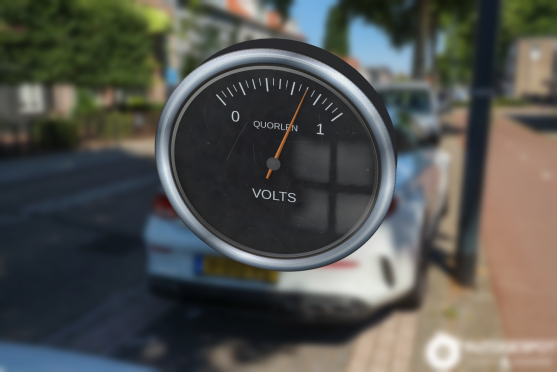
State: **0.7** V
